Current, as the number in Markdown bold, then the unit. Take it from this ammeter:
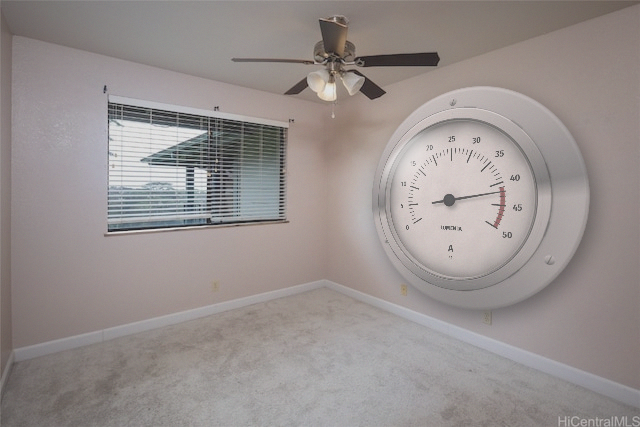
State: **42** A
